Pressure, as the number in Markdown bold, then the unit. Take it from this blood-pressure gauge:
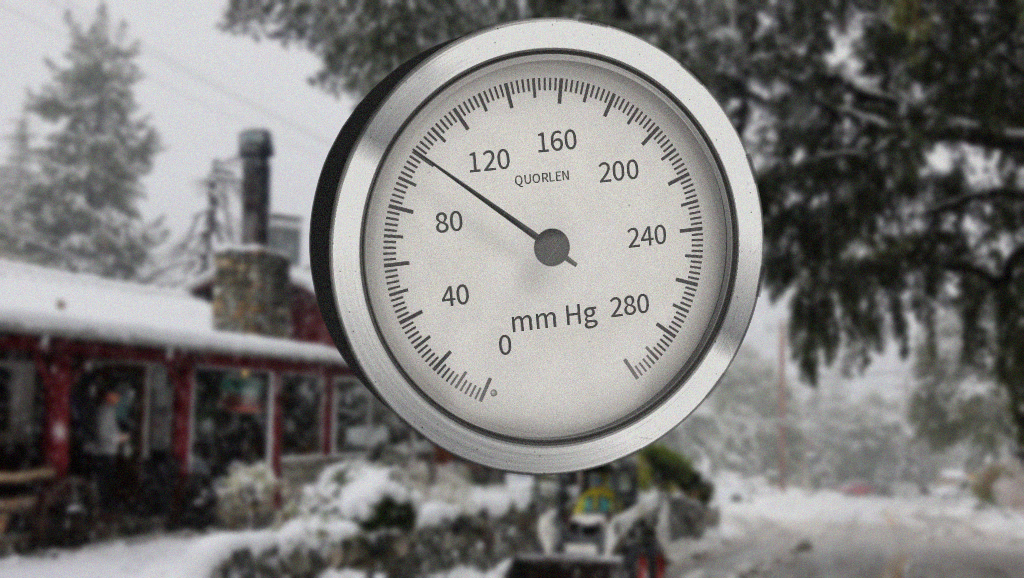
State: **100** mmHg
